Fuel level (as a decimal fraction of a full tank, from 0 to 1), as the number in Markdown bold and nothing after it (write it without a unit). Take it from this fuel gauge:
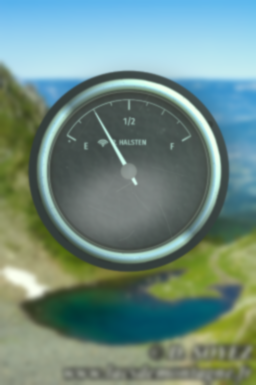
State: **0.25**
